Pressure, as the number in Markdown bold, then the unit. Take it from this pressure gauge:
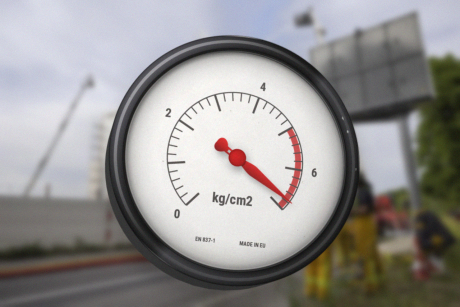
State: **6.8** kg/cm²
